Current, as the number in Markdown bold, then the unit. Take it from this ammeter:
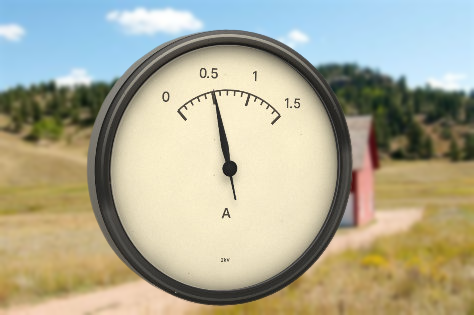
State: **0.5** A
